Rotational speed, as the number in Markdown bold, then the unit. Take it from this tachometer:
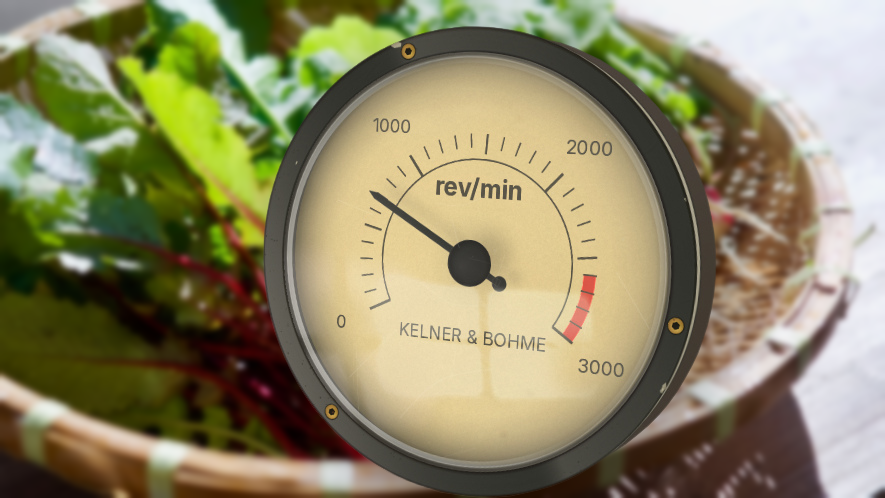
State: **700** rpm
